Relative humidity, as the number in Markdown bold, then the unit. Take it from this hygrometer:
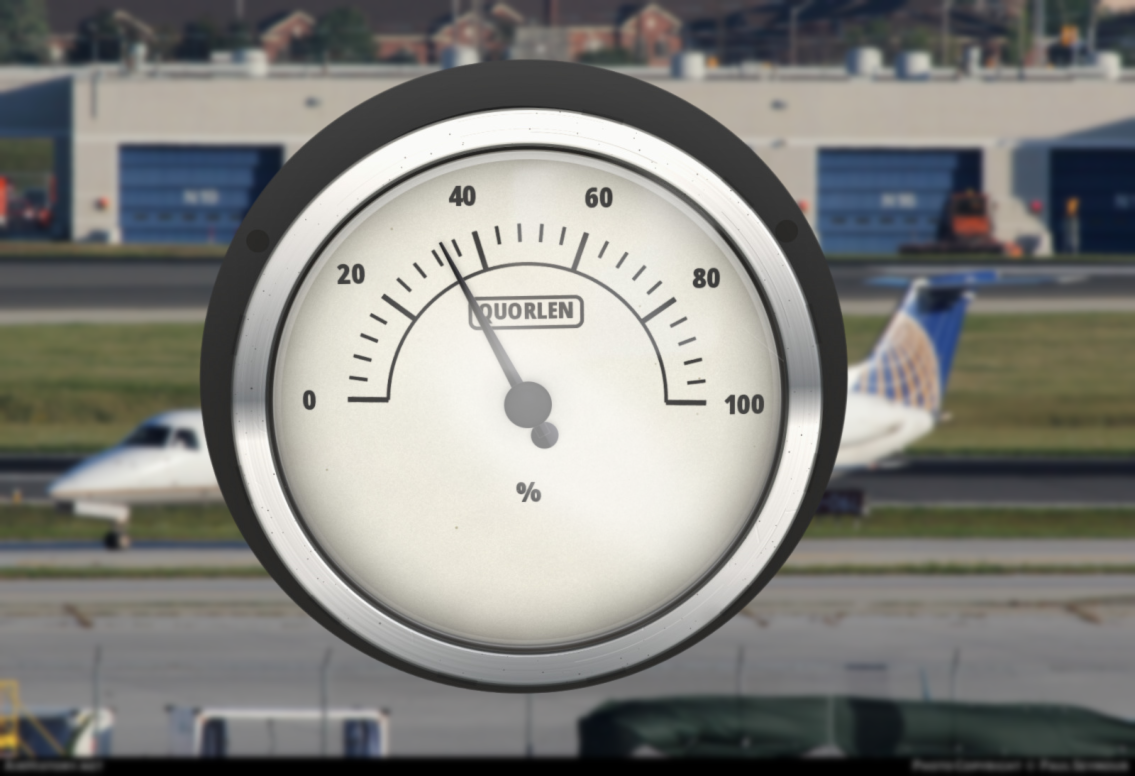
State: **34** %
